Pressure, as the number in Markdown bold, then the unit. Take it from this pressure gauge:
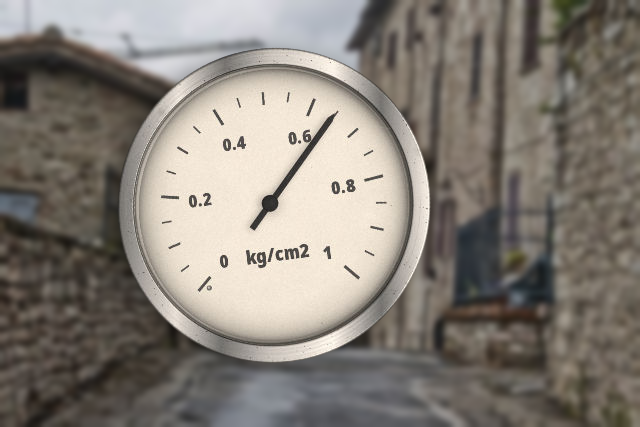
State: **0.65** kg/cm²
